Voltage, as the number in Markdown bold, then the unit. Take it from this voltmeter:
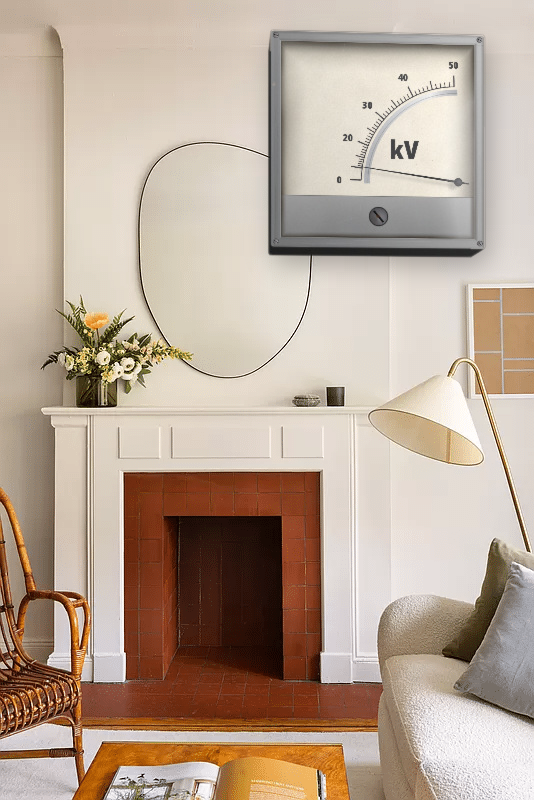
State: **10** kV
